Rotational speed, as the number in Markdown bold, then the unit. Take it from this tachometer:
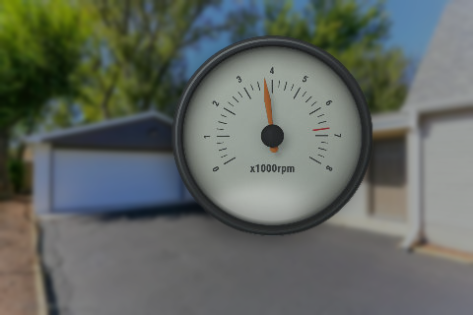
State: **3750** rpm
